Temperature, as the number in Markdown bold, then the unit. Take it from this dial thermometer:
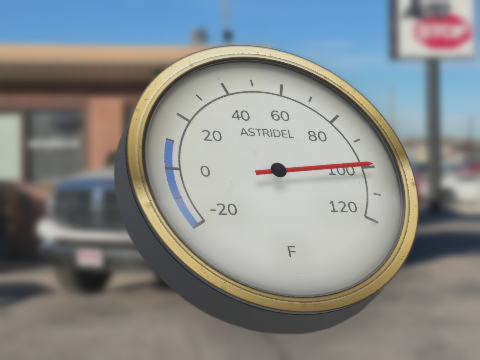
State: **100** °F
